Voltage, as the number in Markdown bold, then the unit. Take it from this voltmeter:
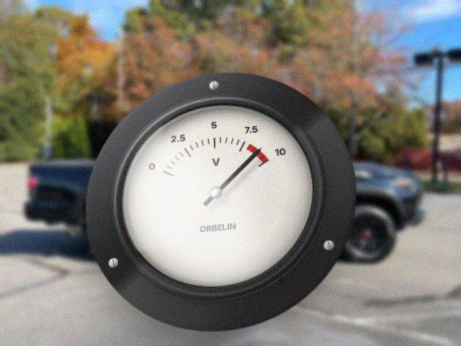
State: **9** V
